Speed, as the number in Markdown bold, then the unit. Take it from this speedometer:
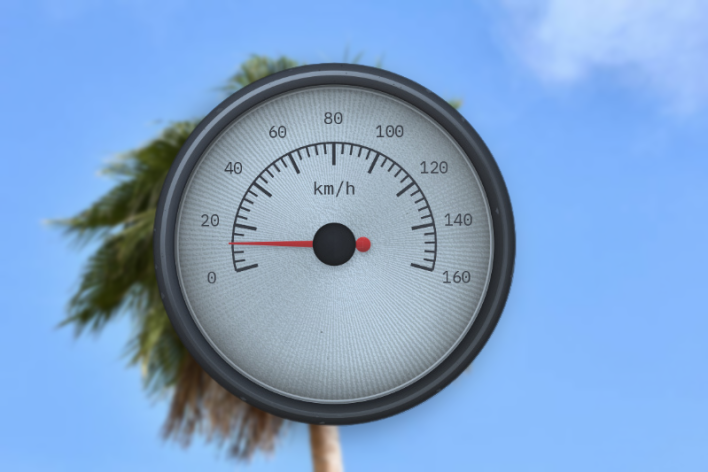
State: **12** km/h
